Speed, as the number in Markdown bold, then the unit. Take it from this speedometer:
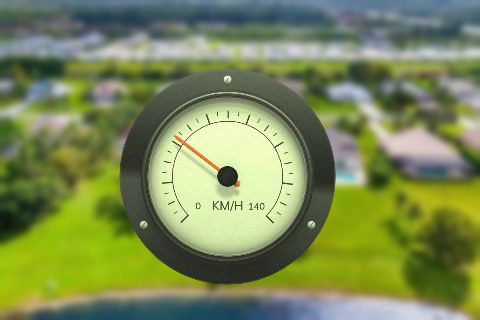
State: **42.5** km/h
